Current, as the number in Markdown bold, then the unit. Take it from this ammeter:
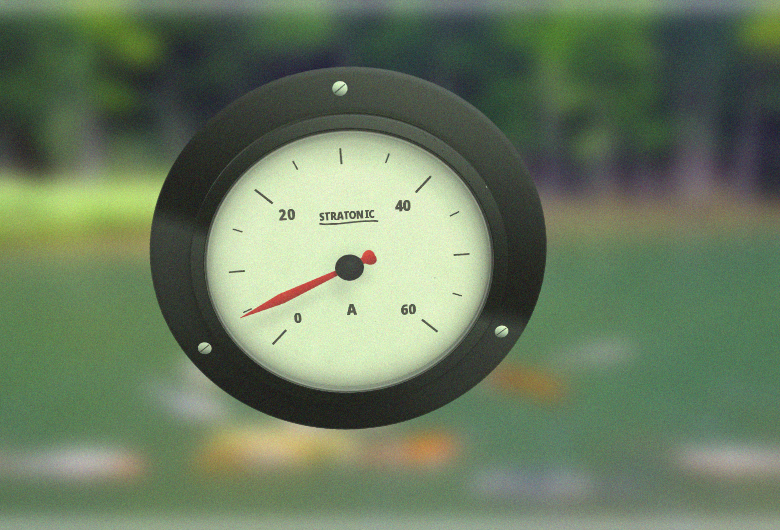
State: **5** A
